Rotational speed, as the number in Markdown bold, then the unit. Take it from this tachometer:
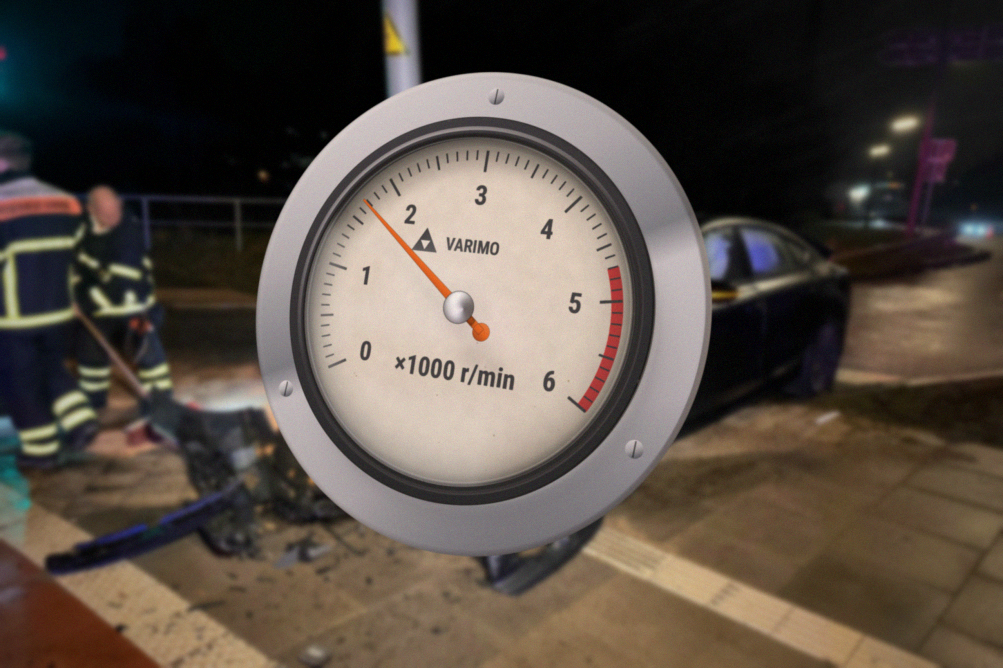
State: **1700** rpm
